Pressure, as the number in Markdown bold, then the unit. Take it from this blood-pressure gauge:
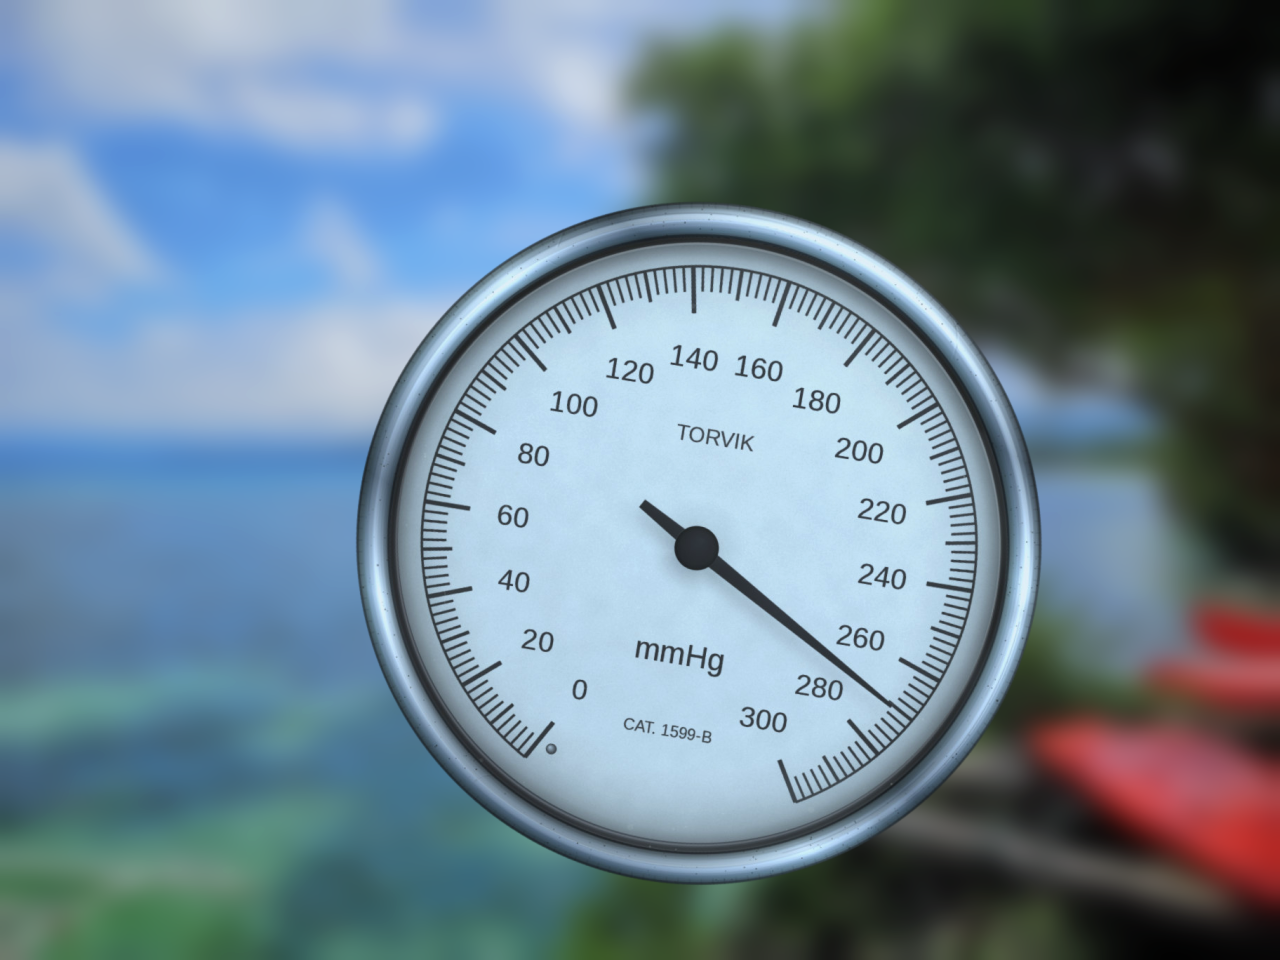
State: **270** mmHg
